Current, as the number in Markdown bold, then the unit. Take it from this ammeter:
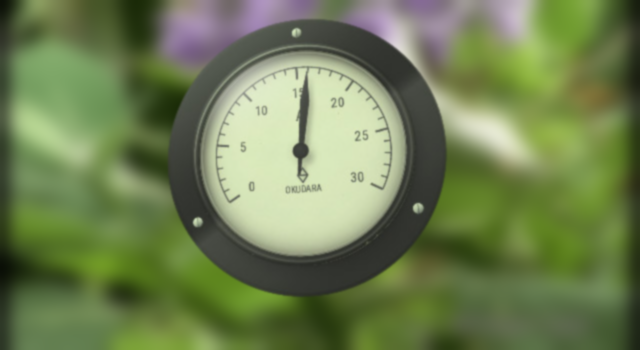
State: **16** A
